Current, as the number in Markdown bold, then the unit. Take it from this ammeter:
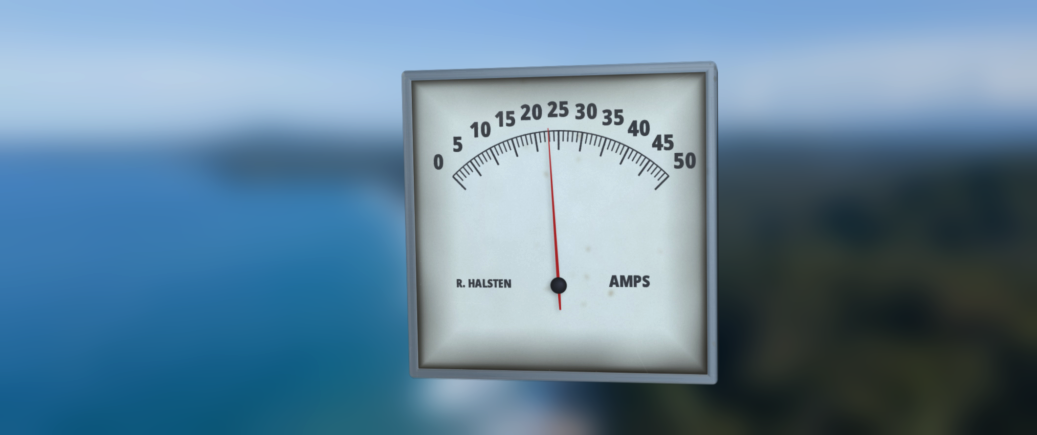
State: **23** A
